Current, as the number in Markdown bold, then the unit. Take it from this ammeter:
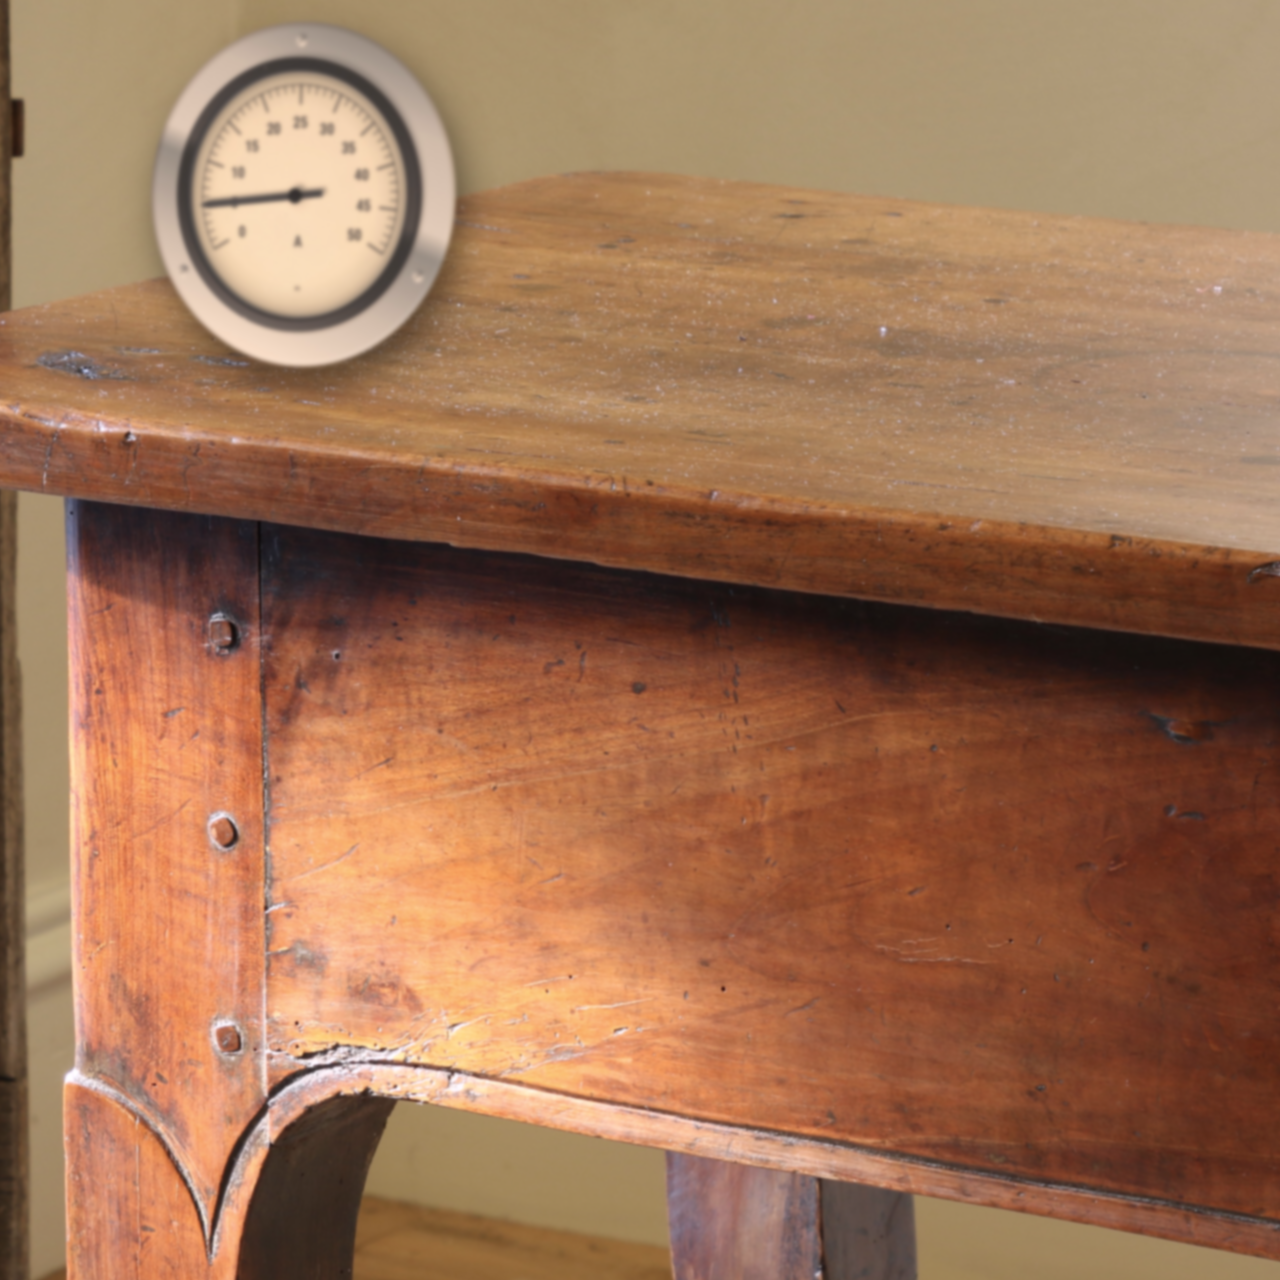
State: **5** A
